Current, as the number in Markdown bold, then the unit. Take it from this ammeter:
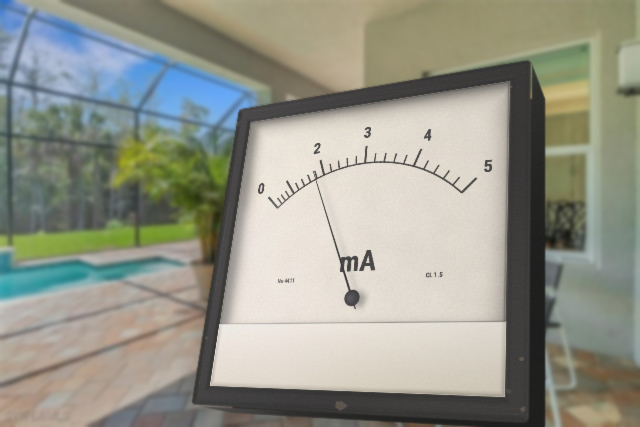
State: **1.8** mA
